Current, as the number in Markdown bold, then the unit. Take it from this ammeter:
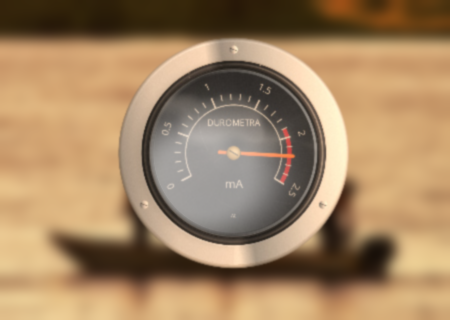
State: **2.2** mA
